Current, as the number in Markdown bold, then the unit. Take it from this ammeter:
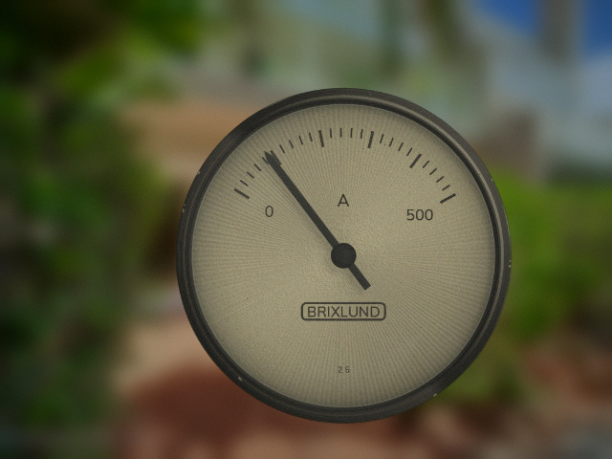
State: **90** A
